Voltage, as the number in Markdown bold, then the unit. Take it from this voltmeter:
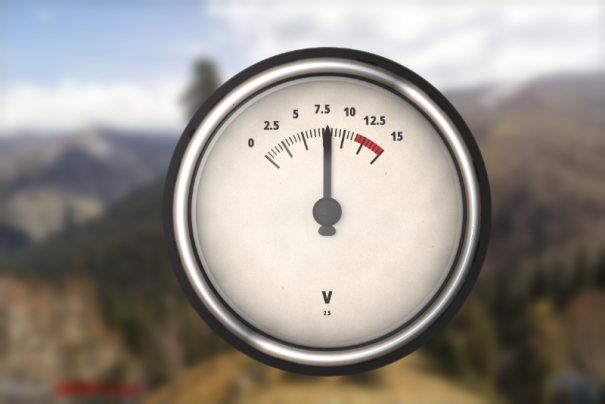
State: **8** V
